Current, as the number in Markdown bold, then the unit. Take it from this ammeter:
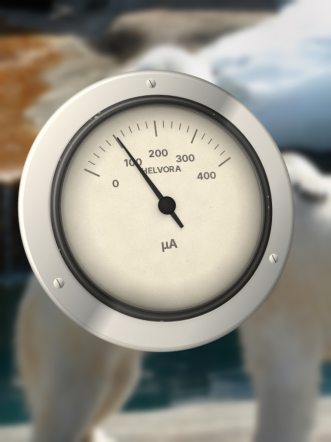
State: **100** µA
